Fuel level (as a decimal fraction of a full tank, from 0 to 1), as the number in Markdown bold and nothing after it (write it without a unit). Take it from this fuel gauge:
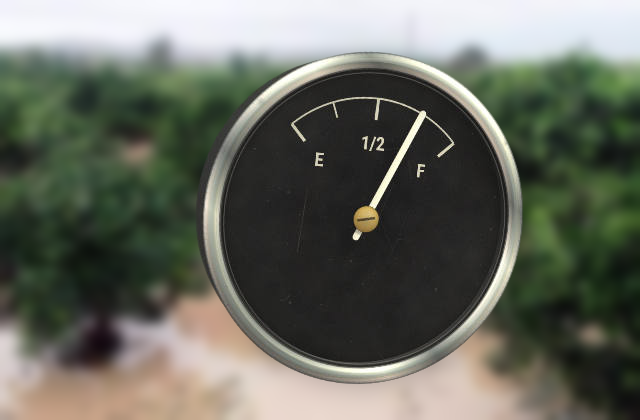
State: **0.75**
